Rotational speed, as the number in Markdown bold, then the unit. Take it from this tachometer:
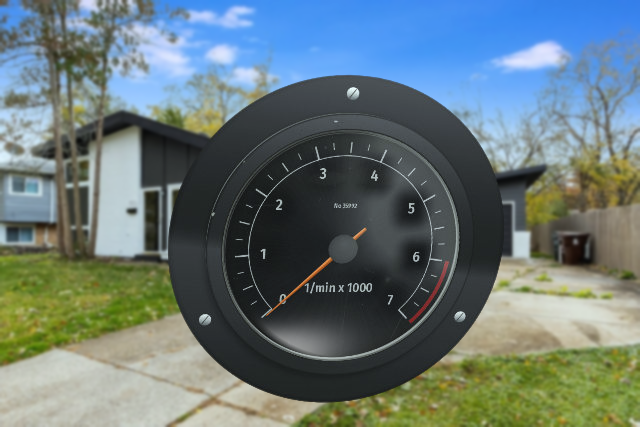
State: **0** rpm
